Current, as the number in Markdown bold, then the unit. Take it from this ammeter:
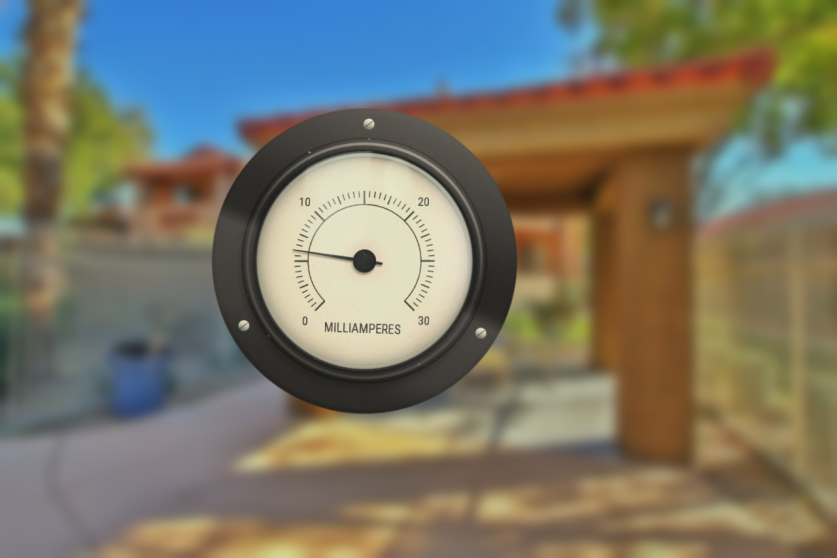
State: **6** mA
